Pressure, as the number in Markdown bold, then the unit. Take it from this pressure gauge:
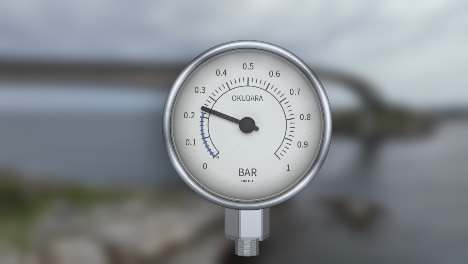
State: **0.24** bar
